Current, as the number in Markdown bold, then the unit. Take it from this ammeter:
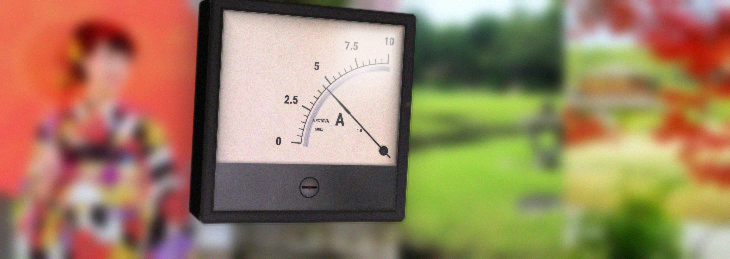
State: **4.5** A
